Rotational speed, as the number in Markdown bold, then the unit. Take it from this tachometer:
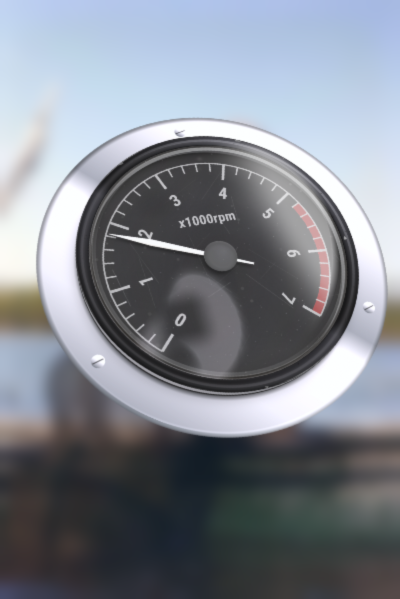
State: **1800** rpm
